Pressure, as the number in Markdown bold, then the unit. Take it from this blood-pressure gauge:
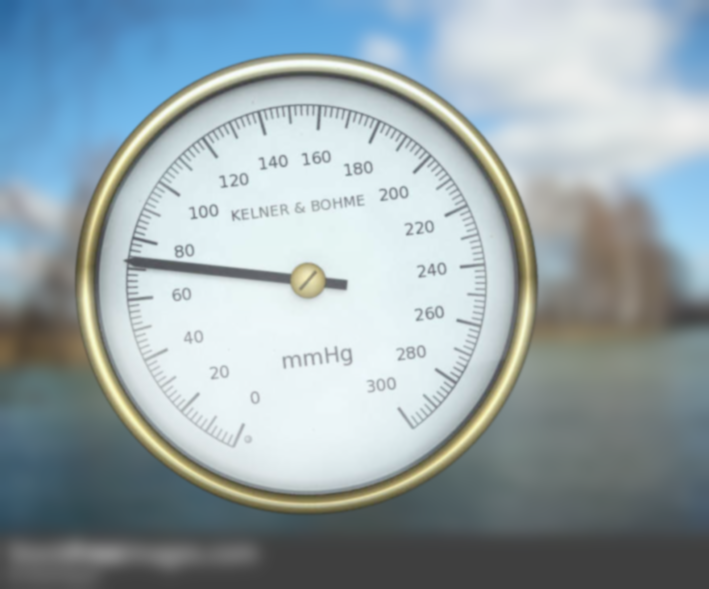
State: **72** mmHg
